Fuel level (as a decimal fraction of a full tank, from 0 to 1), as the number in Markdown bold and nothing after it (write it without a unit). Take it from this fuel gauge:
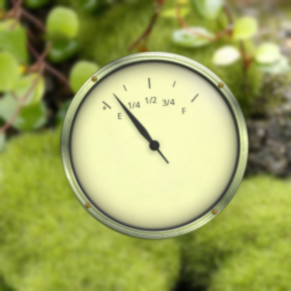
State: **0.125**
